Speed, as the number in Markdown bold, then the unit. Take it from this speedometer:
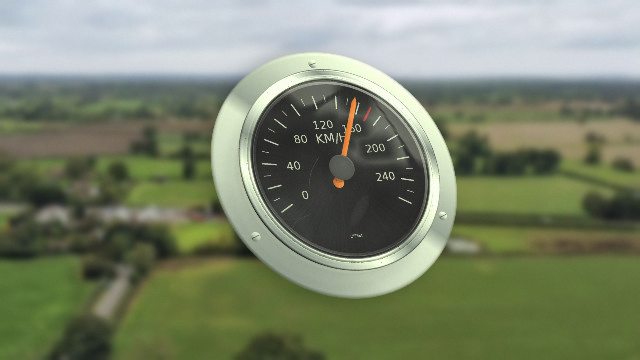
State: **155** km/h
